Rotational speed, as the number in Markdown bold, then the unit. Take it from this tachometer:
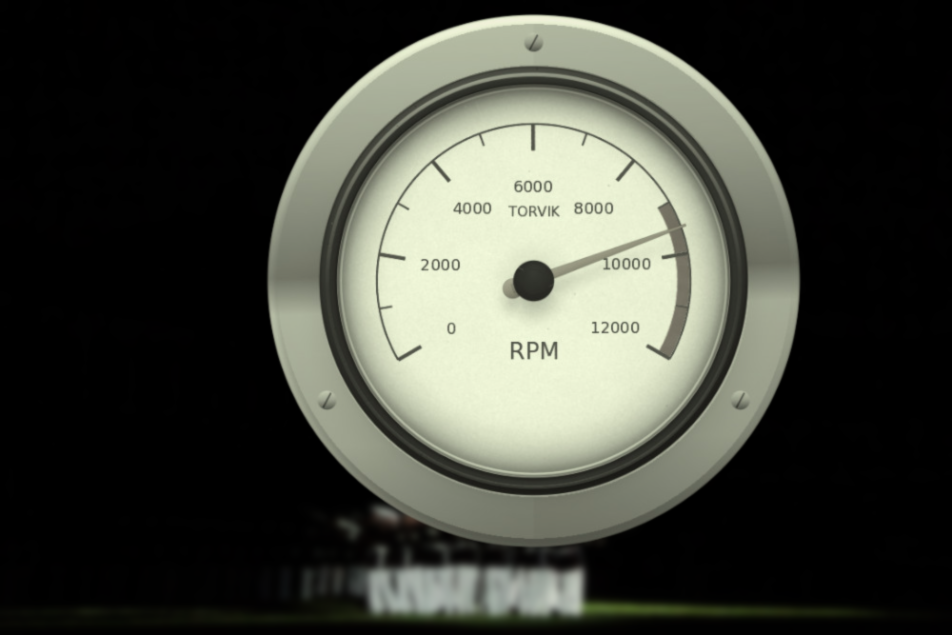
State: **9500** rpm
